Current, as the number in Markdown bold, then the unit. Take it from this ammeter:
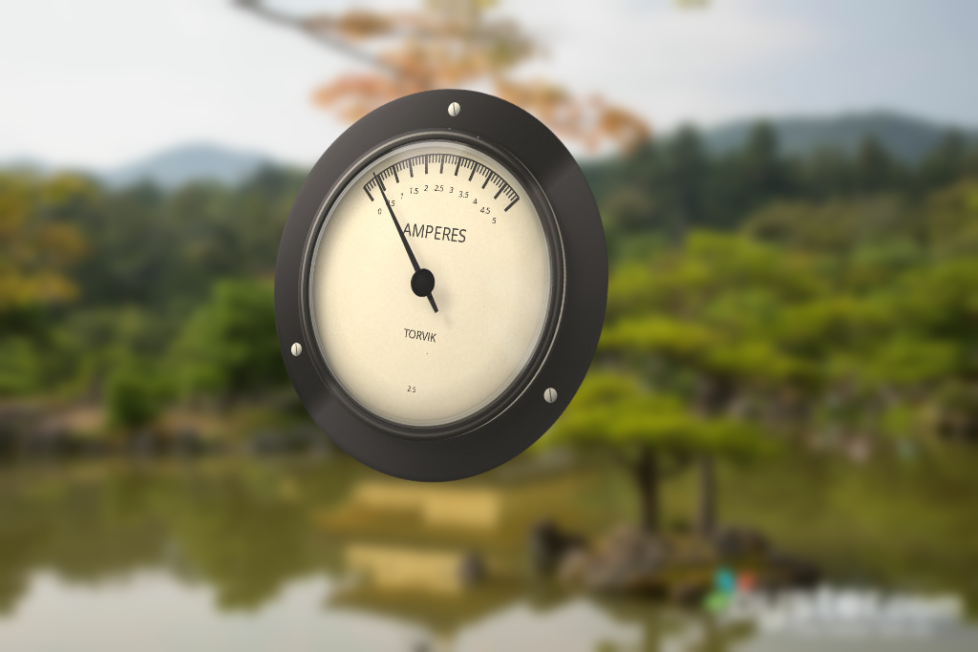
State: **0.5** A
